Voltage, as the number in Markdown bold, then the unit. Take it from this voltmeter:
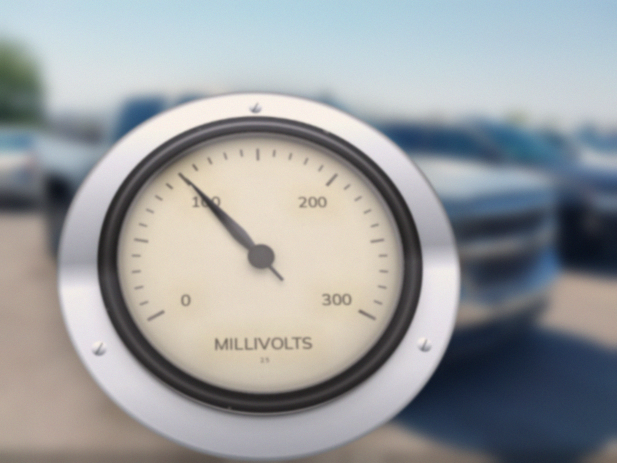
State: **100** mV
